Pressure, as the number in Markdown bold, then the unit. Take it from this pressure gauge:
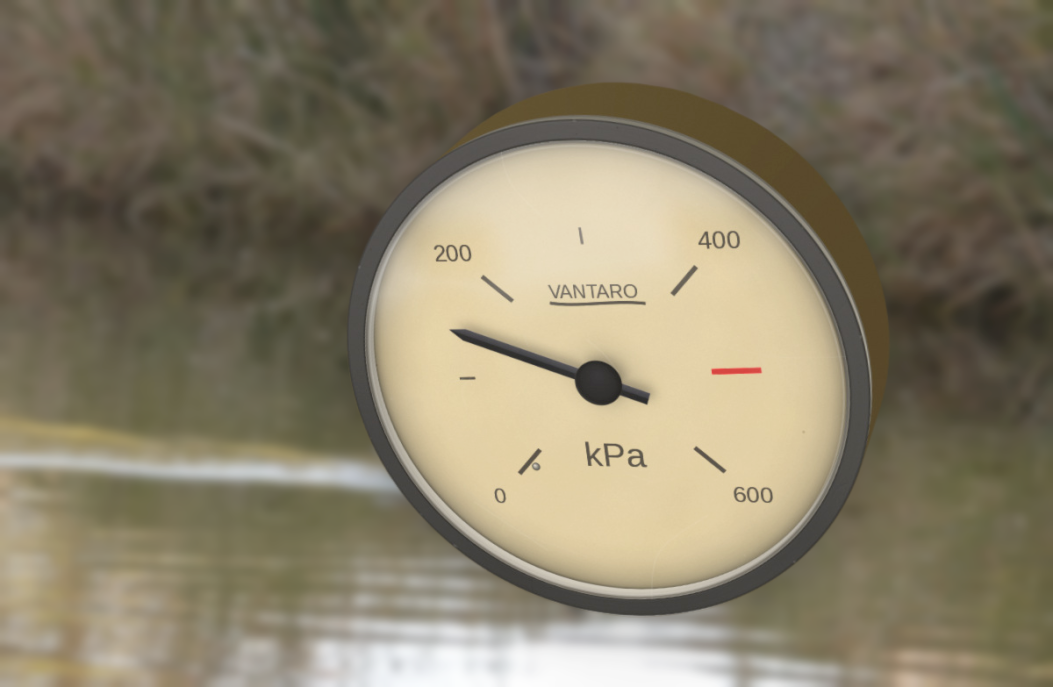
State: **150** kPa
